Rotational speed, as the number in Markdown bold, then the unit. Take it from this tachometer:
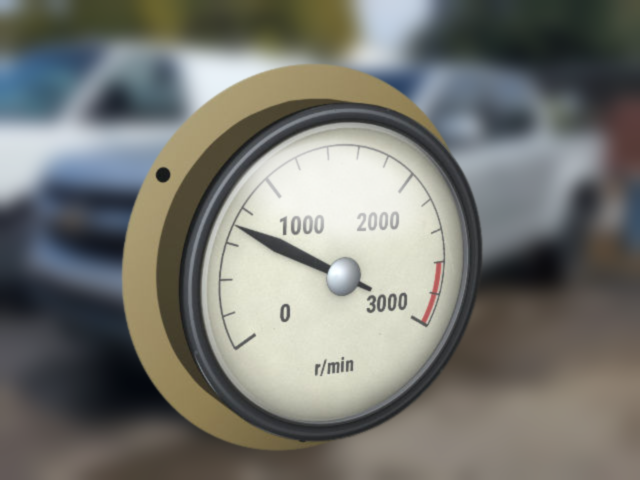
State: **700** rpm
